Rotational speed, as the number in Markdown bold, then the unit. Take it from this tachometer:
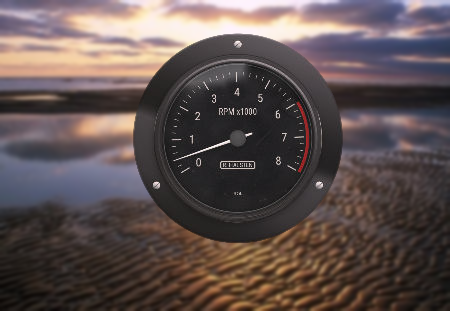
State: **400** rpm
